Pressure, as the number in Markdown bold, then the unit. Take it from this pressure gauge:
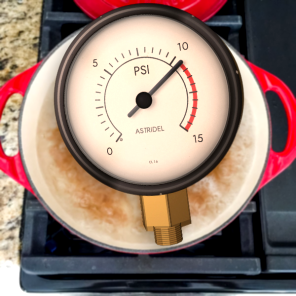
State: **10.5** psi
